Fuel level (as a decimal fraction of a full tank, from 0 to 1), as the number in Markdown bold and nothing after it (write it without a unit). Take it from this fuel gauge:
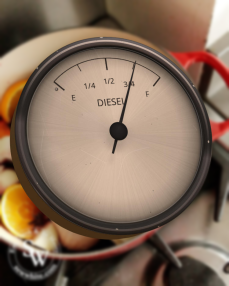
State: **0.75**
